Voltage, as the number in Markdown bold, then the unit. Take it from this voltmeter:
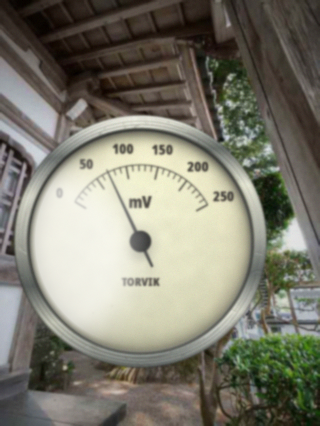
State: **70** mV
